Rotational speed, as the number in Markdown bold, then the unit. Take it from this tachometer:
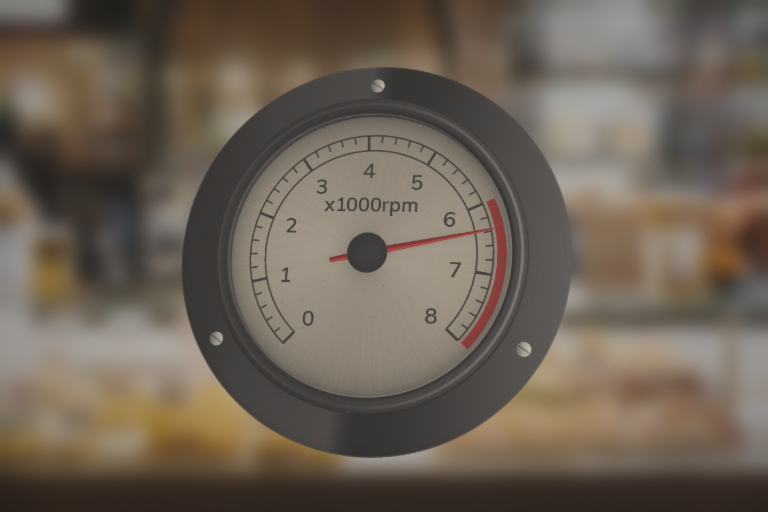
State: **6400** rpm
